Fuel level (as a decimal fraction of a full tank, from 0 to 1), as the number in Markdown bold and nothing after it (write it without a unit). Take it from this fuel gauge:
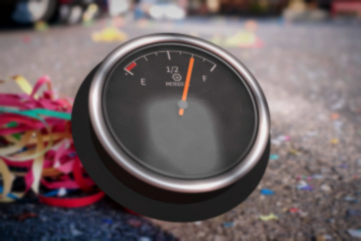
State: **0.75**
